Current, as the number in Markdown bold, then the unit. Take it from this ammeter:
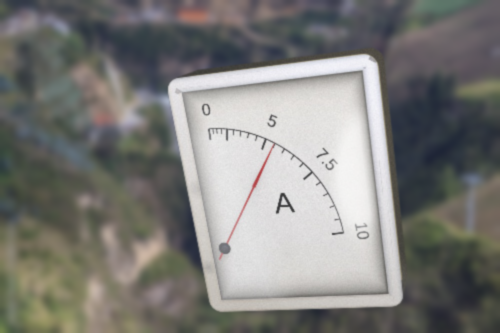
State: **5.5** A
